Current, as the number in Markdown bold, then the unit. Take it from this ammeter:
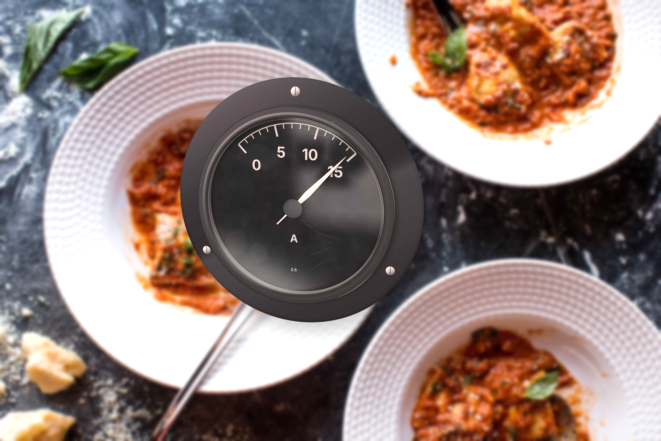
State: **14.5** A
